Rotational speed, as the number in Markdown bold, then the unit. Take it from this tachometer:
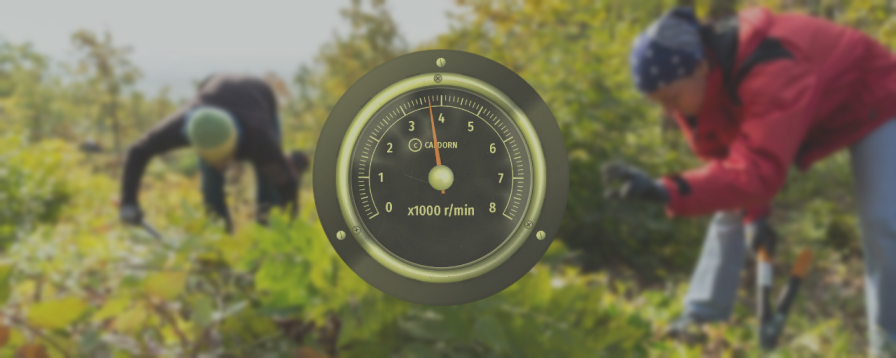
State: **3700** rpm
